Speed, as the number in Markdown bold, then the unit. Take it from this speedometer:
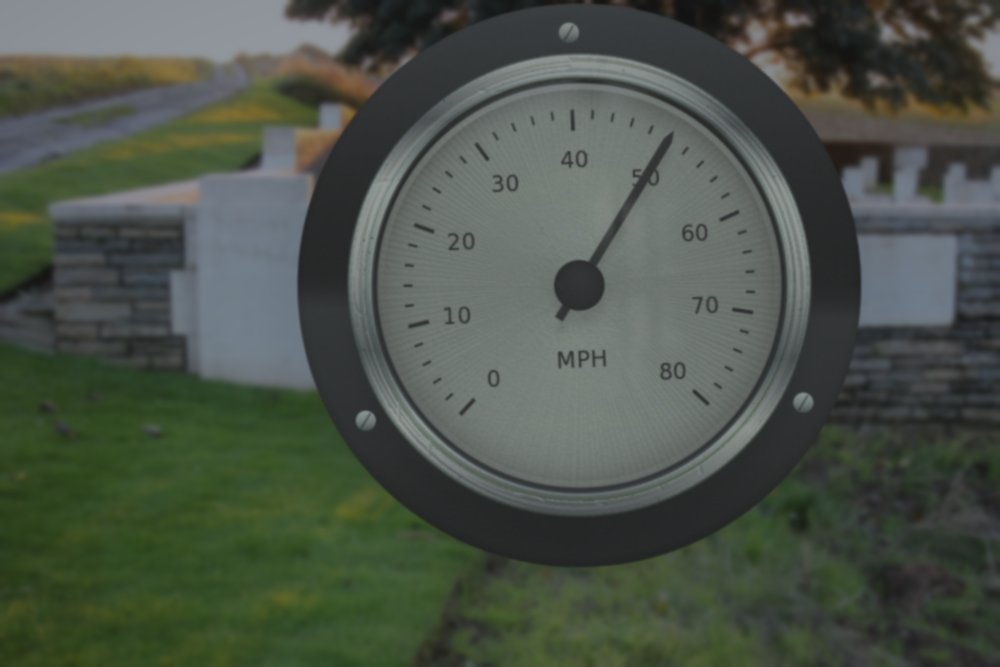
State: **50** mph
